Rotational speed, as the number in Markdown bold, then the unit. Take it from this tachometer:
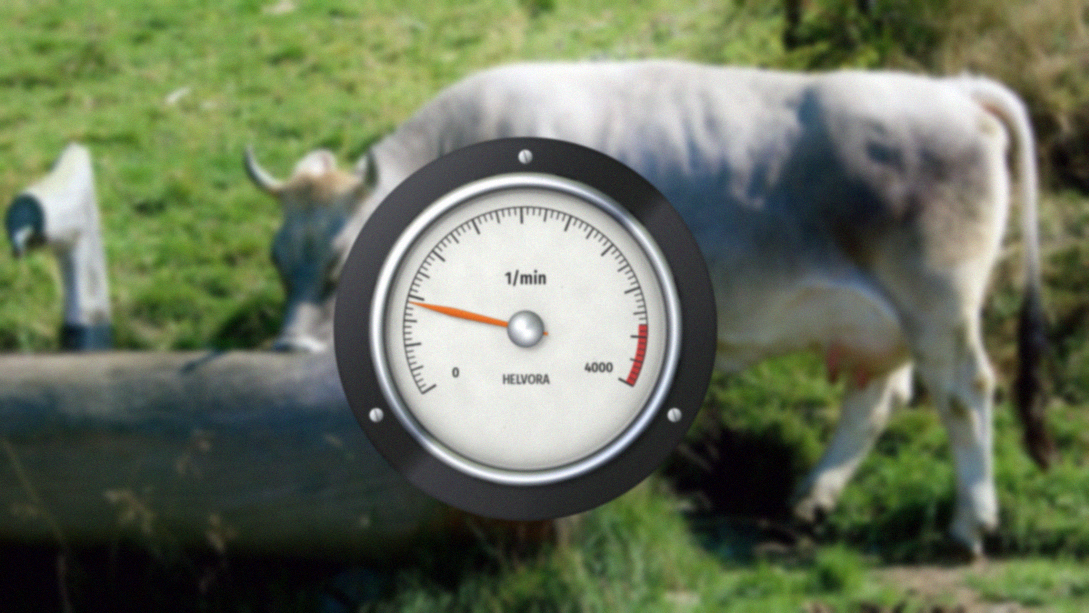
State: **750** rpm
